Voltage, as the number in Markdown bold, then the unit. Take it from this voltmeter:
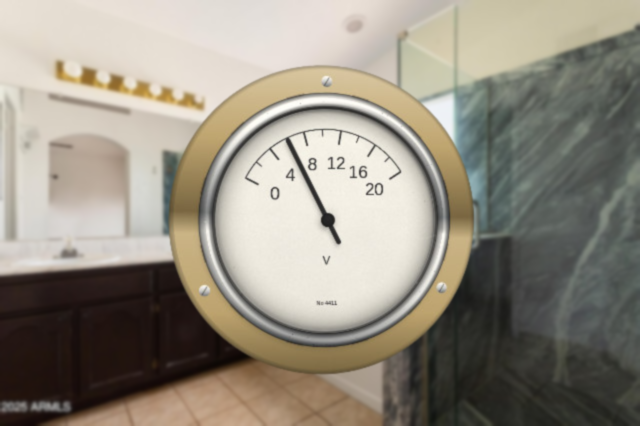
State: **6** V
